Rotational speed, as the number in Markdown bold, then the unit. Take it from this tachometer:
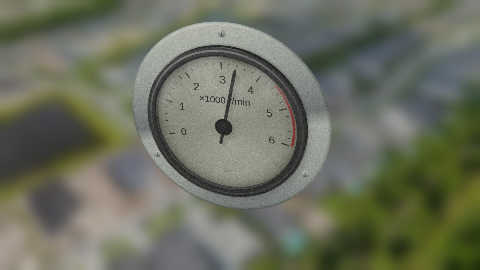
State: **3400** rpm
